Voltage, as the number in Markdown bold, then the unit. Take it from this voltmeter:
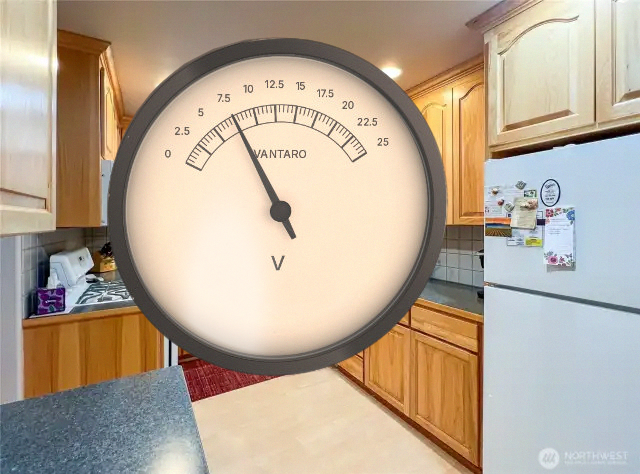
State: **7.5** V
